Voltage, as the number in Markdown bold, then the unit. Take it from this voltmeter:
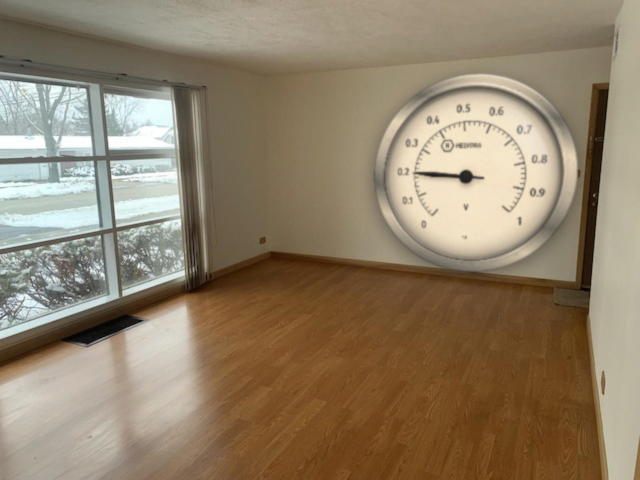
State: **0.2** V
